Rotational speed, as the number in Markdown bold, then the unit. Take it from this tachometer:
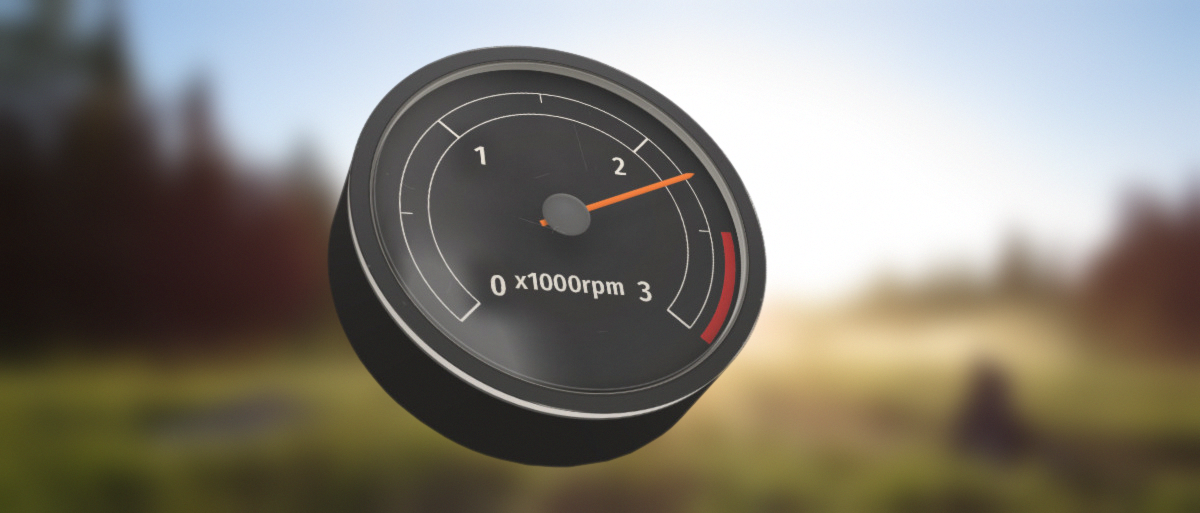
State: **2250** rpm
